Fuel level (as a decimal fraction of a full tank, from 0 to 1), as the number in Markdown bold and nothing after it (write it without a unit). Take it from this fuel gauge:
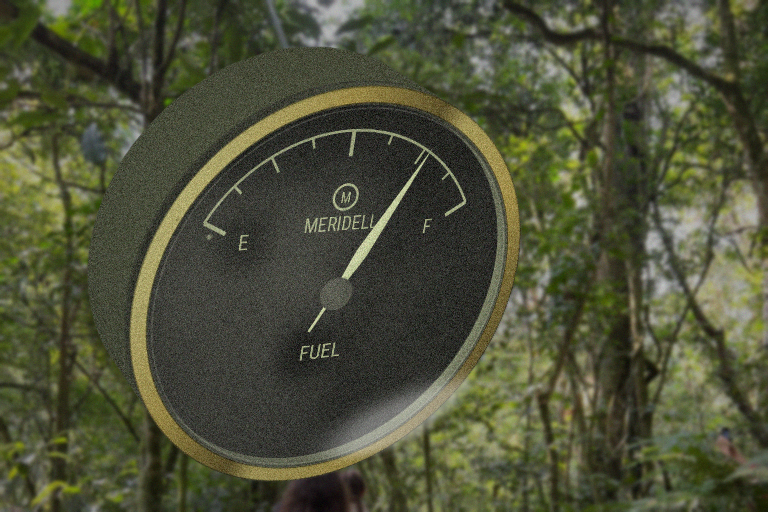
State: **0.75**
